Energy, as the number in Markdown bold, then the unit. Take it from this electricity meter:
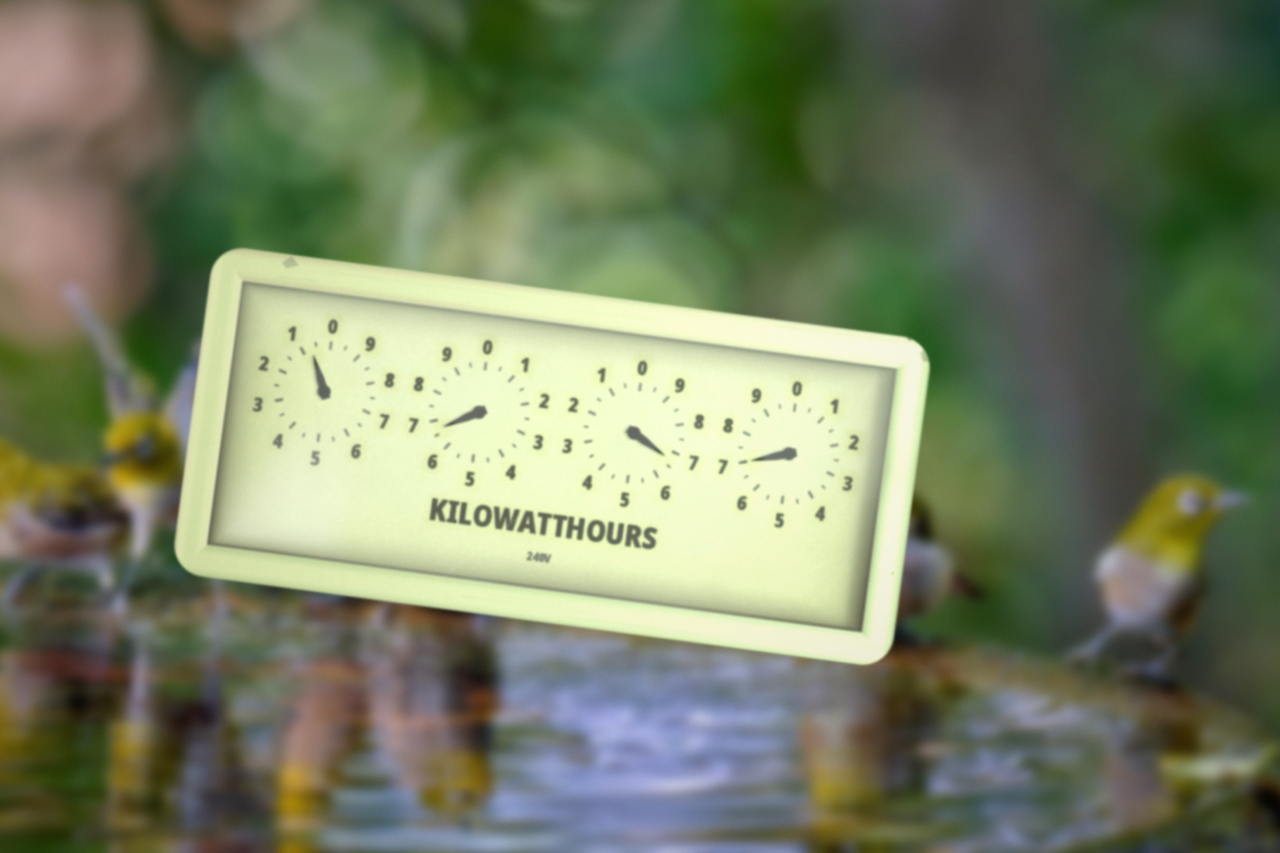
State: **667** kWh
